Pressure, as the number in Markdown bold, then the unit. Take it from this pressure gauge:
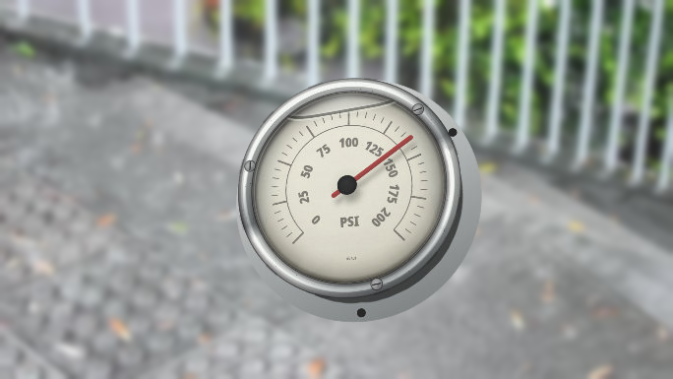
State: **140** psi
